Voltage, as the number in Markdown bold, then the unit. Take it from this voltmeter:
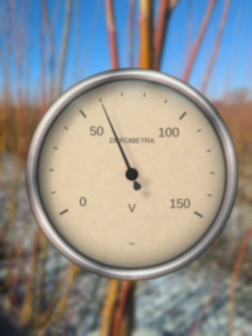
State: **60** V
